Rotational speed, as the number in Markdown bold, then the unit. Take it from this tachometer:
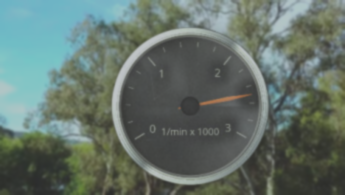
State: **2500** rpm
